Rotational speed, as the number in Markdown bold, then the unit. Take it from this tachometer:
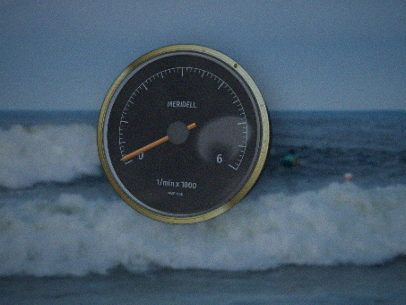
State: **100** rpm
